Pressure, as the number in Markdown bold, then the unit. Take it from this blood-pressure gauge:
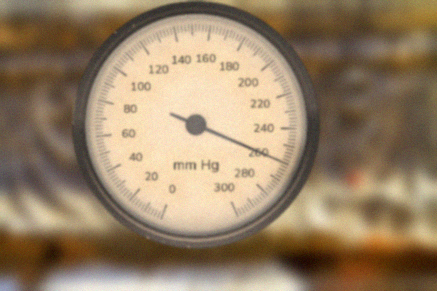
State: **260** mmHg
